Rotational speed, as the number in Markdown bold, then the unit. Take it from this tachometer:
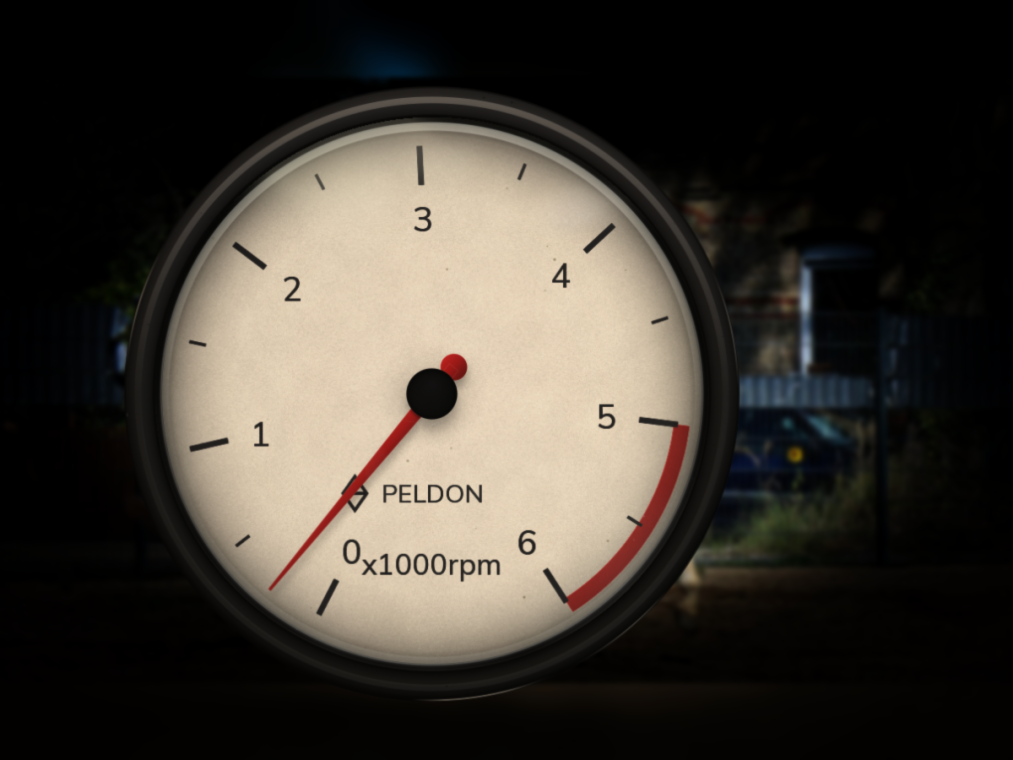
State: **250** rpm
